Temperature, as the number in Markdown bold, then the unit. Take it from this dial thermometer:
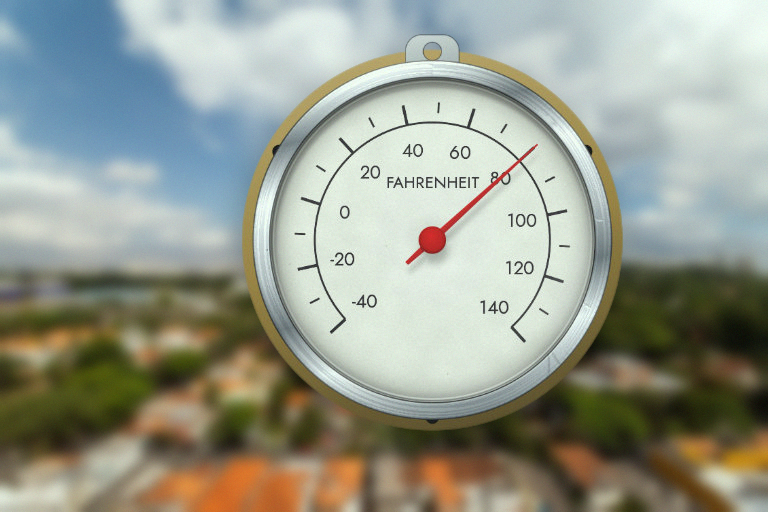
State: **80** °F
